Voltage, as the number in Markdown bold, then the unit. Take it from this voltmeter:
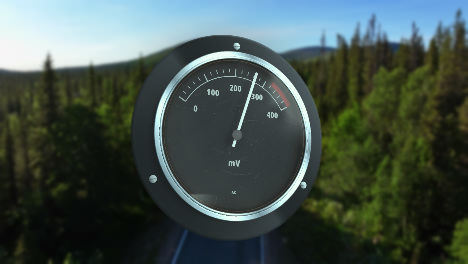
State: **260** mV
